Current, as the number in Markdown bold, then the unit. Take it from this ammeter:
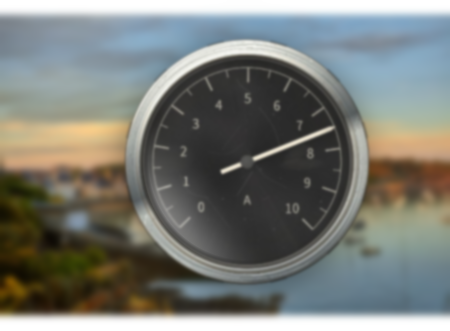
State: **7.5** A
